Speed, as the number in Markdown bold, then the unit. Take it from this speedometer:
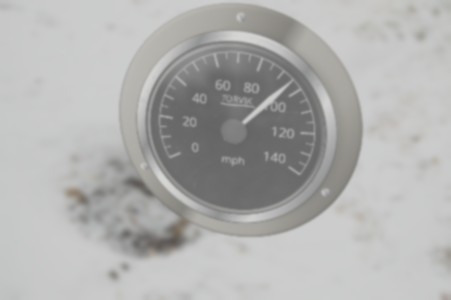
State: **95** mph
